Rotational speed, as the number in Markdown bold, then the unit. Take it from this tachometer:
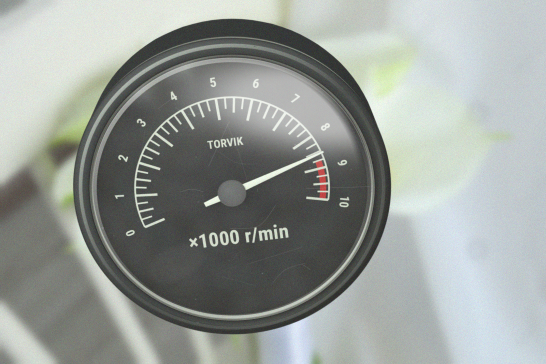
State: **8500** rpm
